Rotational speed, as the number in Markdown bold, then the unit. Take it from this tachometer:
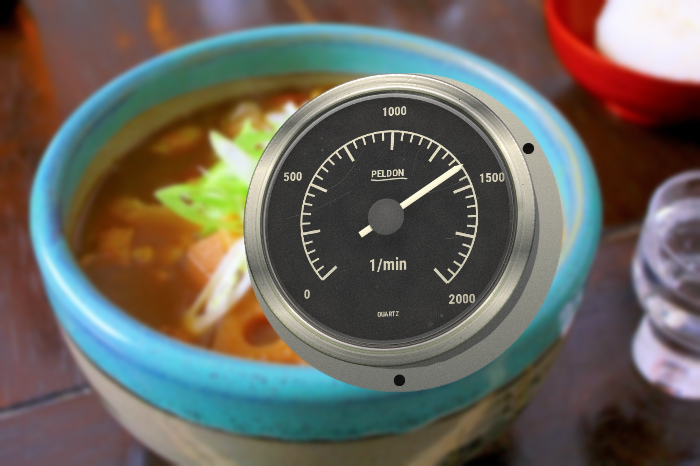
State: **1400** rpm
